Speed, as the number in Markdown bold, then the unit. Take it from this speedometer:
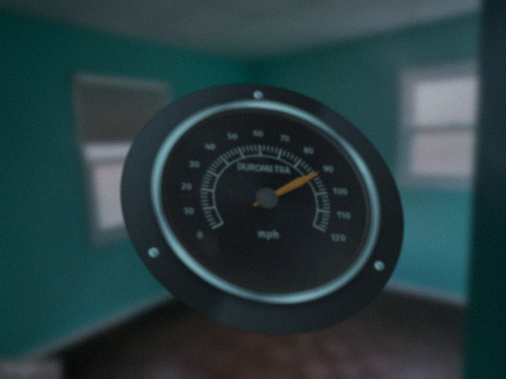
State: **90** mph
